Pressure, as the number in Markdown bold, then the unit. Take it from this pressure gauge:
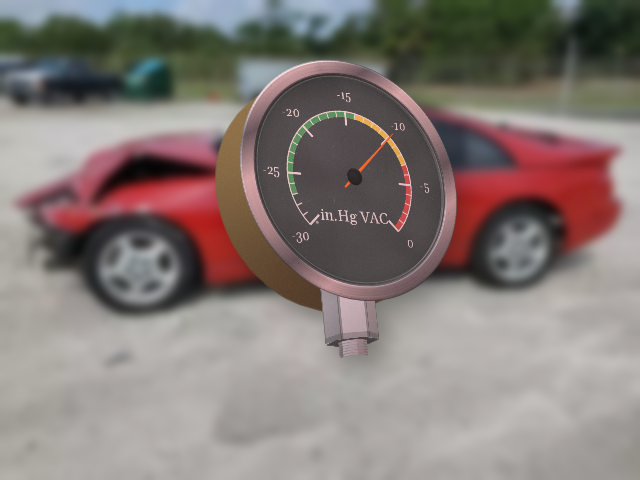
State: **-10** inHg
